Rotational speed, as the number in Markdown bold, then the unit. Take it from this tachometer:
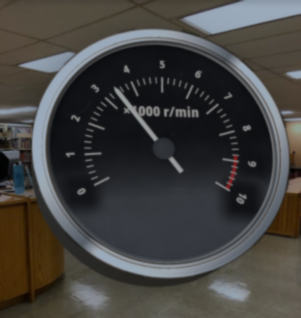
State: **3400** rpm
